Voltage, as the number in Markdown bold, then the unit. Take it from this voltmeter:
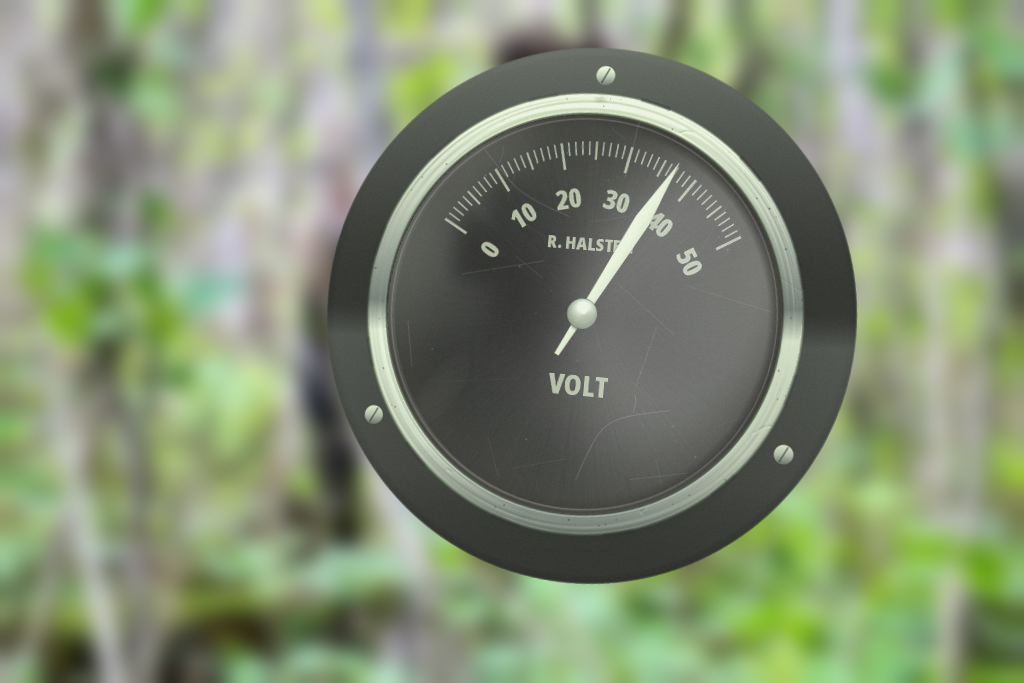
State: **37** V
